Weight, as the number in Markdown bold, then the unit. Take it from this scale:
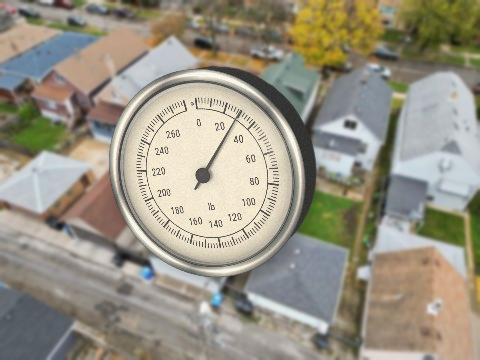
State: **30** lb
